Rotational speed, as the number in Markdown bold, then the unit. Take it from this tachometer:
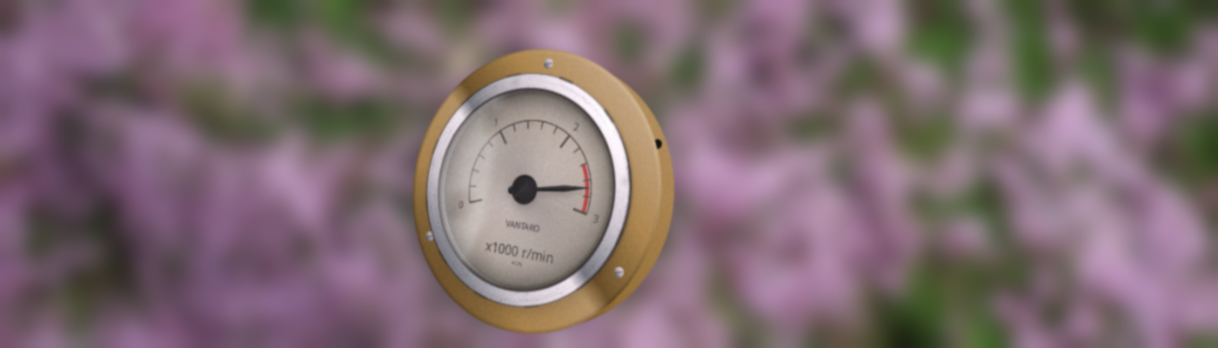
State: **2700** rpm
